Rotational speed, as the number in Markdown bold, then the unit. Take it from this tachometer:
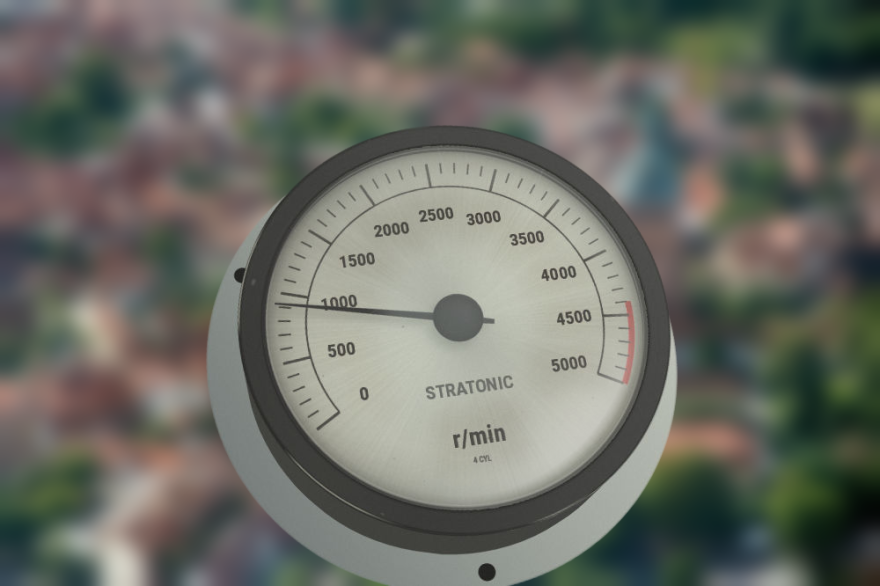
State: **900** rpm
